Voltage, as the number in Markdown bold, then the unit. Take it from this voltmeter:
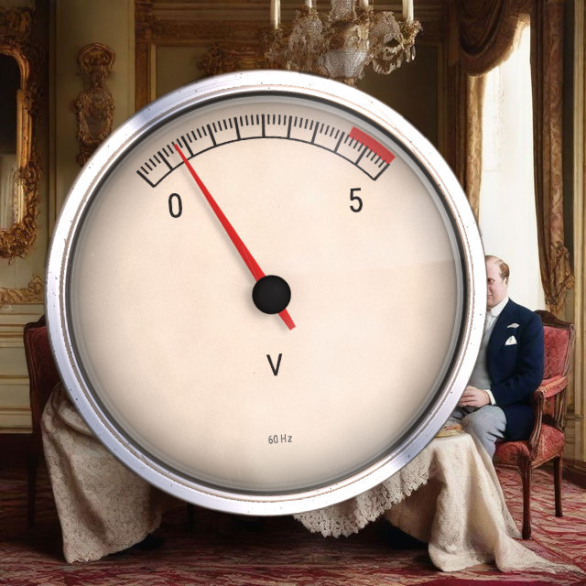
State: **0.8** V
